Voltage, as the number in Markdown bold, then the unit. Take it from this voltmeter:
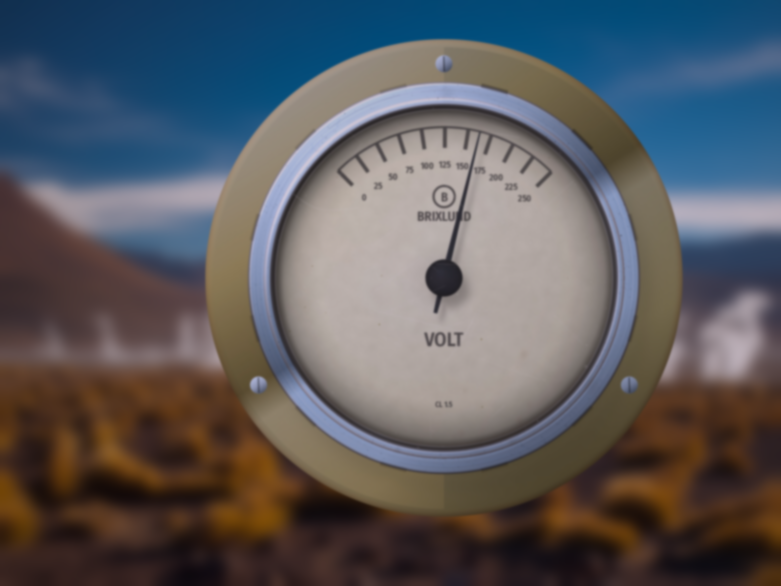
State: **162.5** V
